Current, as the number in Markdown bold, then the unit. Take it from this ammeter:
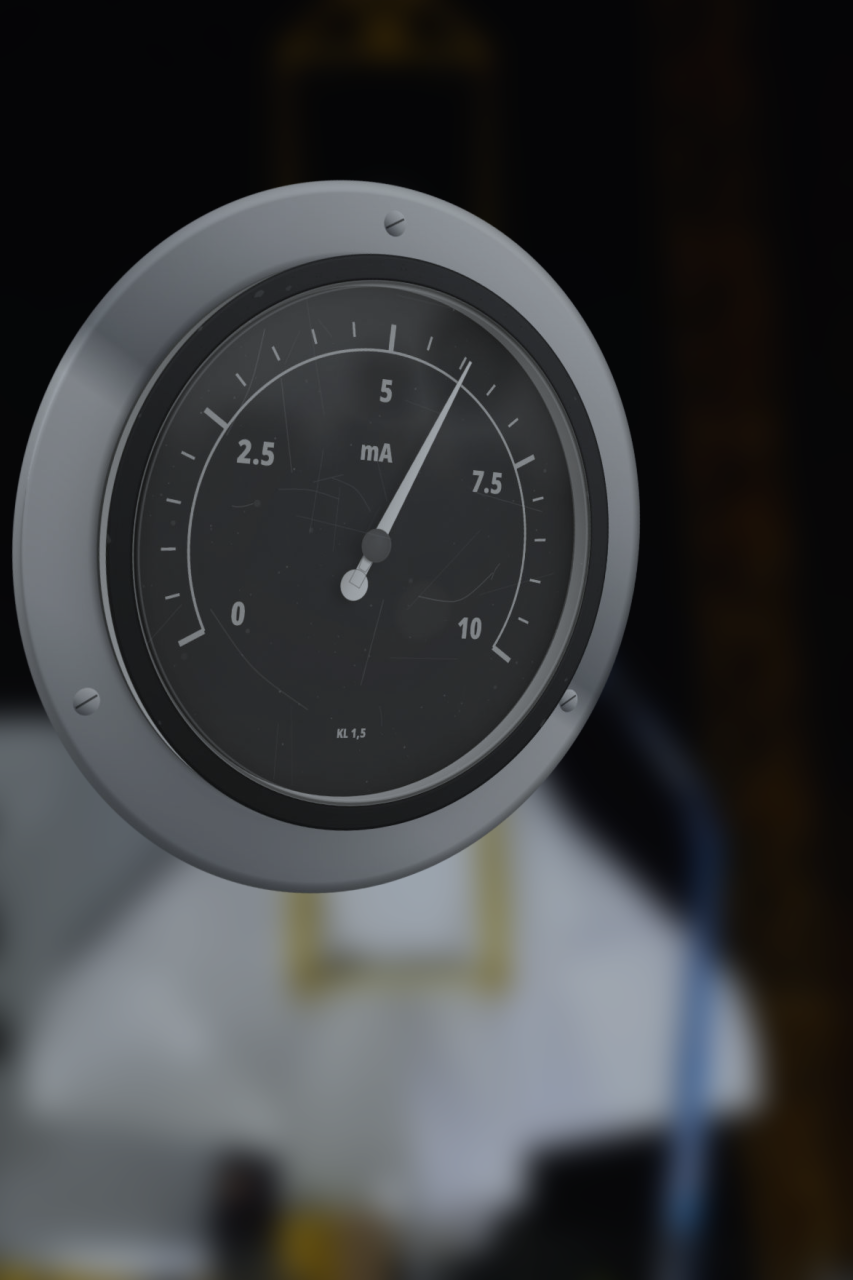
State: **6** mA
